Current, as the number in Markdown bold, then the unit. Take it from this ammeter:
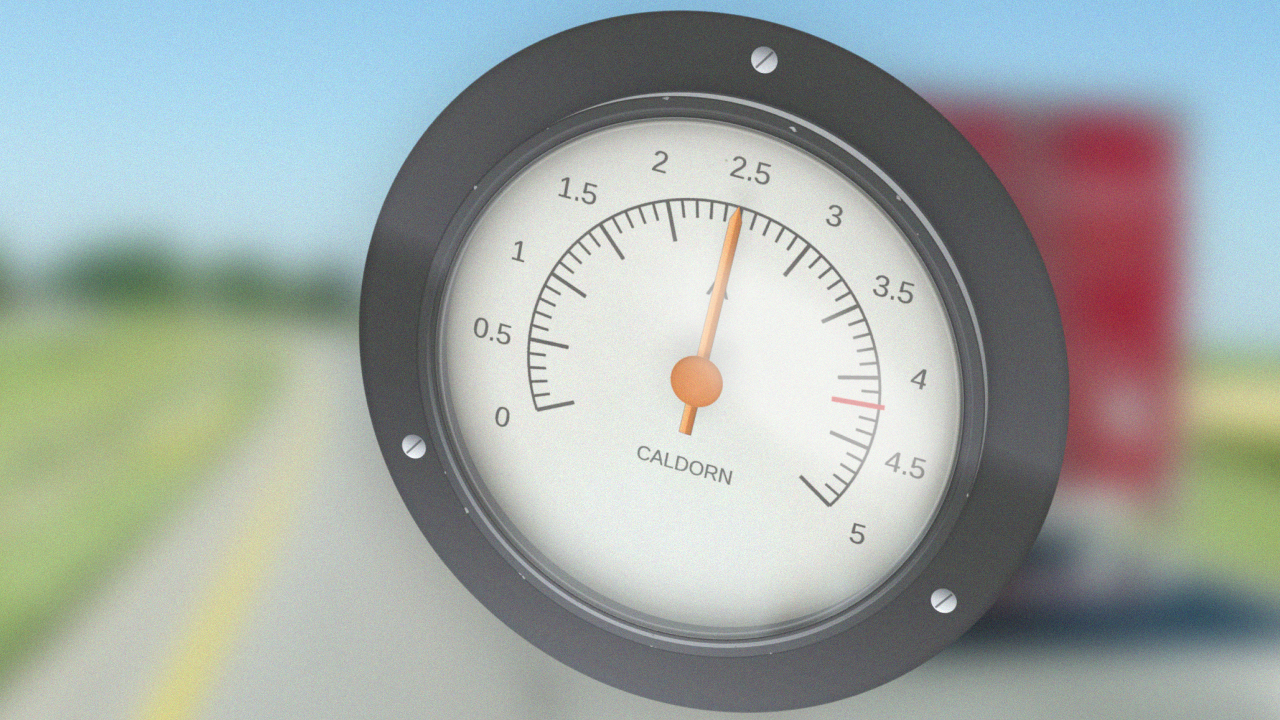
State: **2.5** A
